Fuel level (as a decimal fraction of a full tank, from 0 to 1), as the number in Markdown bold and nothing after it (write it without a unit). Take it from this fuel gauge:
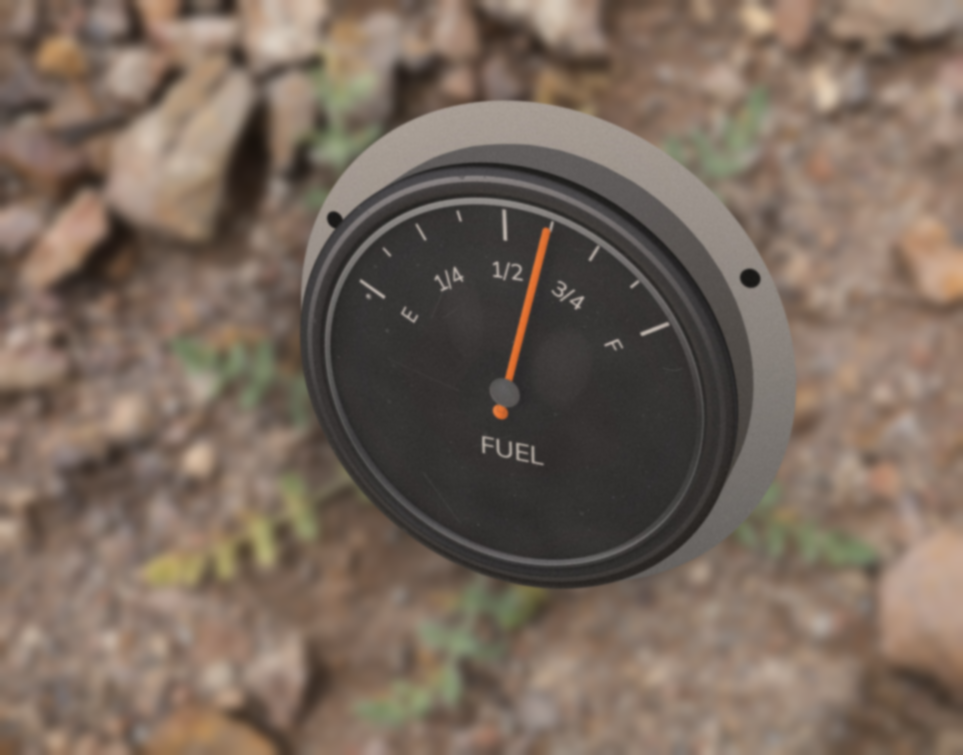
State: **0.625**
